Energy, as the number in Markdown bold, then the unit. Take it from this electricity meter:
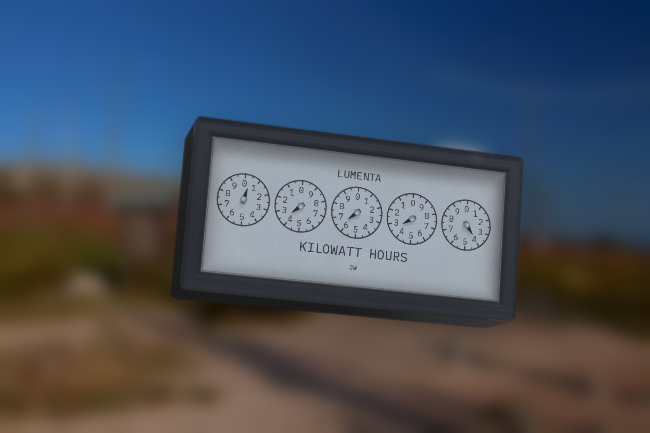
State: **3634** kWh
